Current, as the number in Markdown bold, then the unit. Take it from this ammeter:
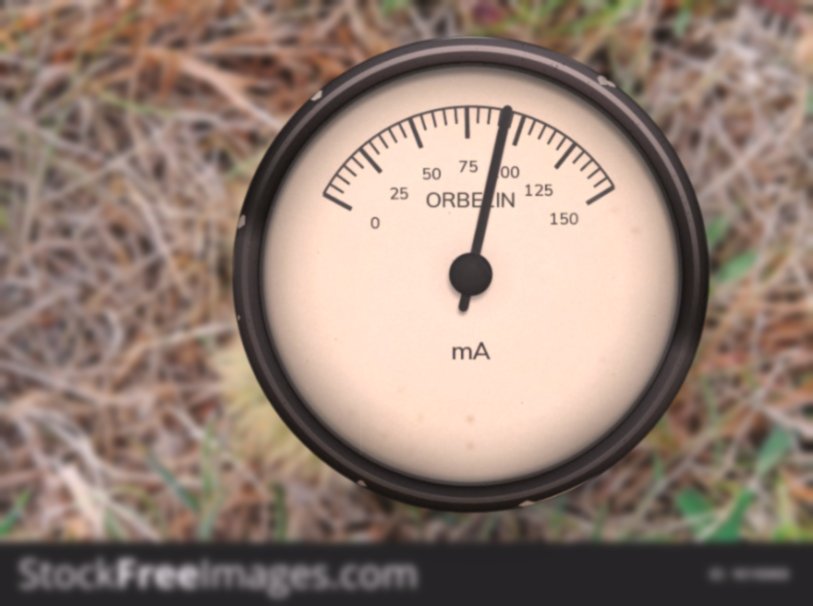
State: **92.5** mA
